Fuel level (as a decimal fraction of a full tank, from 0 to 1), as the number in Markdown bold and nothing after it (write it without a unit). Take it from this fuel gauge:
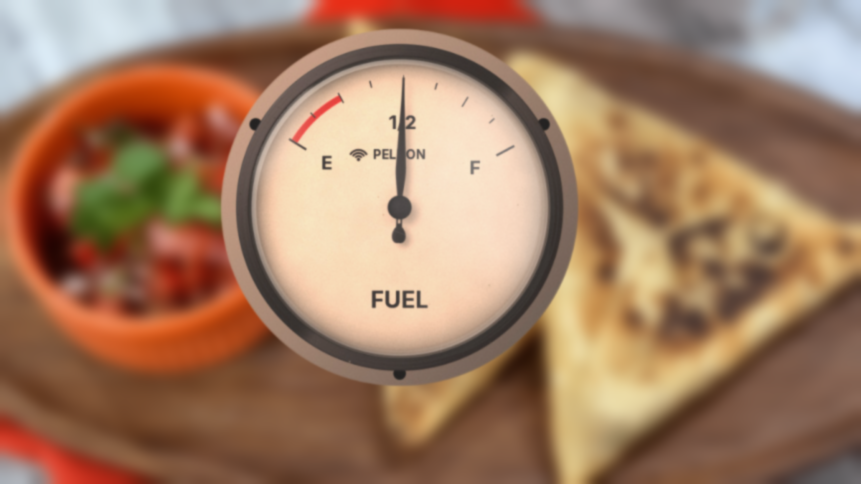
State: **0.5**
